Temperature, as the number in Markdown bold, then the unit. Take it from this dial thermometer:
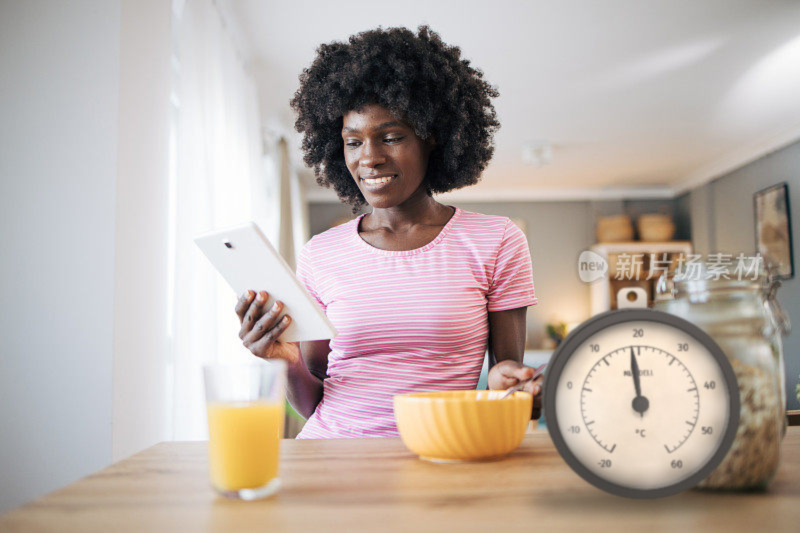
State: **18** °C
